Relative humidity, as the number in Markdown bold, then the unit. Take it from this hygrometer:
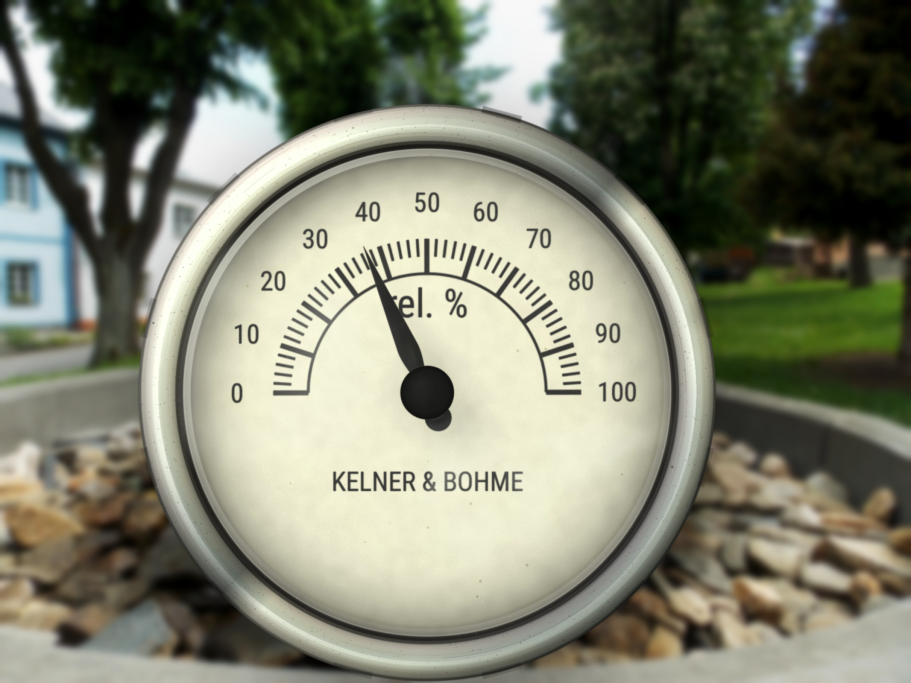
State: **37** %
